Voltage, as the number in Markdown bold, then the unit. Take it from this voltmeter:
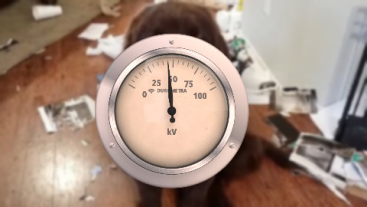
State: **45** kV
